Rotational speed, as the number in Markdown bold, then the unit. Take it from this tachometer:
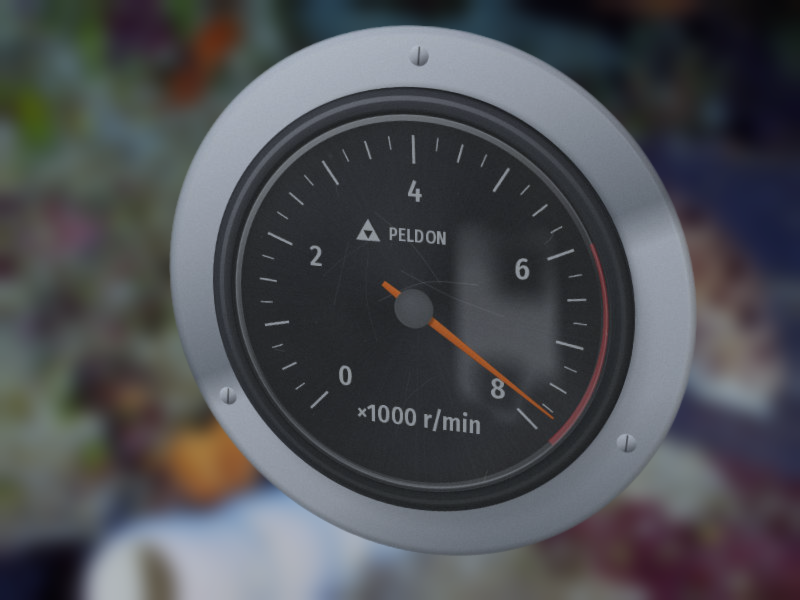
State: **7750** rpm
